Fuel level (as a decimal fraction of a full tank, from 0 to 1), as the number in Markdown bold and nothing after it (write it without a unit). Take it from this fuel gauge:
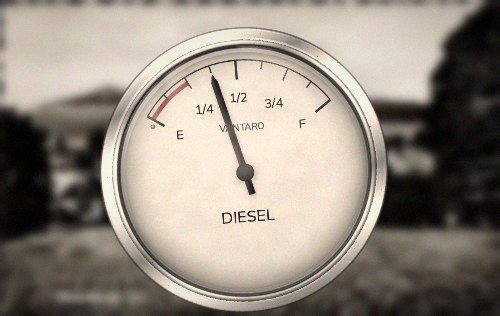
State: **0.375**
